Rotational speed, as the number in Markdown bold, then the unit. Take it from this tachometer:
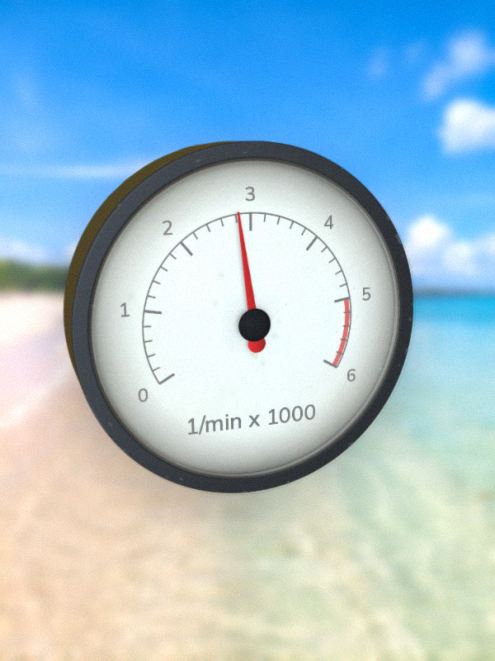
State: **2800** rpm
